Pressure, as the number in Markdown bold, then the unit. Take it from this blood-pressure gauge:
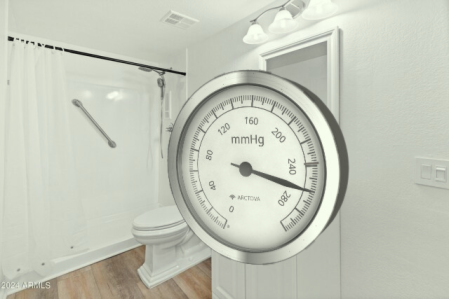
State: **260** mmHg
